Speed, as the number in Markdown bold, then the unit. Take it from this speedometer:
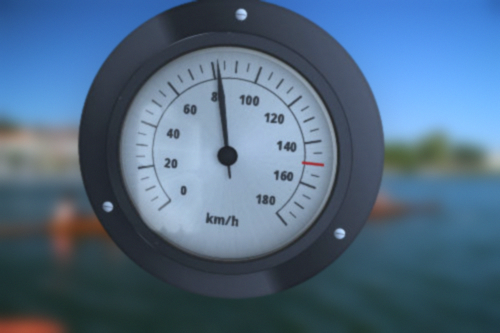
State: **82.5** km/h
